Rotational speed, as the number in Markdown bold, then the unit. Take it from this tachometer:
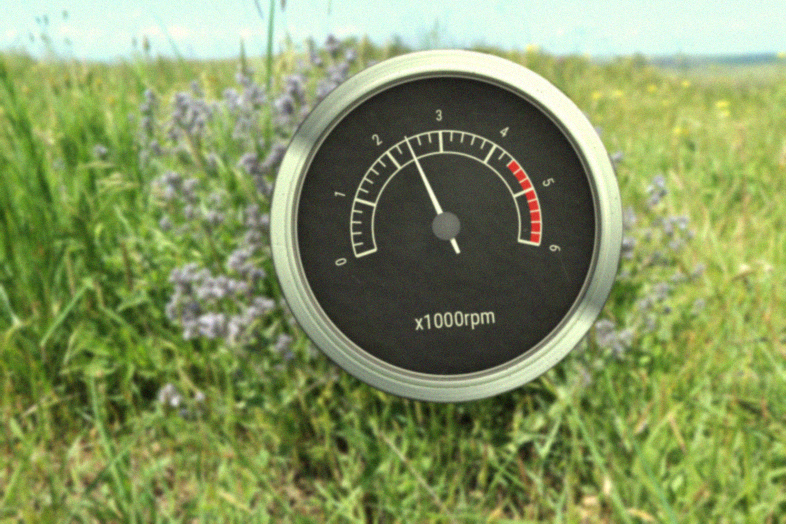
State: **2400** rpm
